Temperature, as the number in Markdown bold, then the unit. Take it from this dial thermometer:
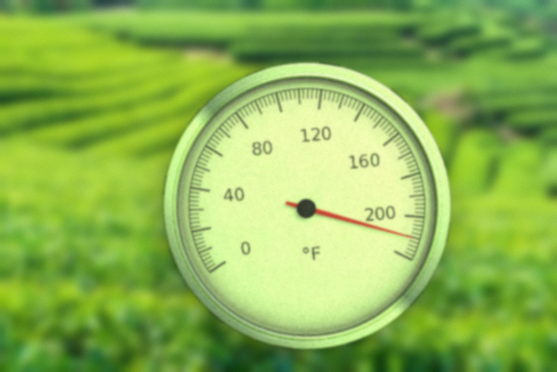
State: **210** °F
